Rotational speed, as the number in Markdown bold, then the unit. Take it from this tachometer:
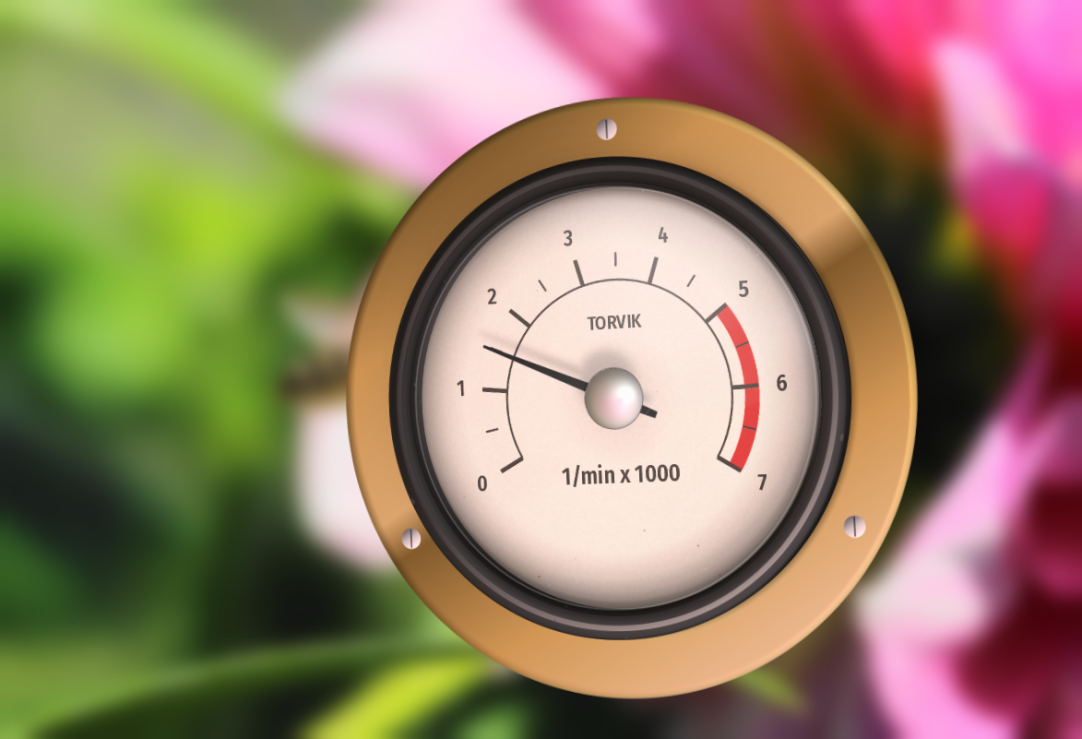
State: **1500** rpm
